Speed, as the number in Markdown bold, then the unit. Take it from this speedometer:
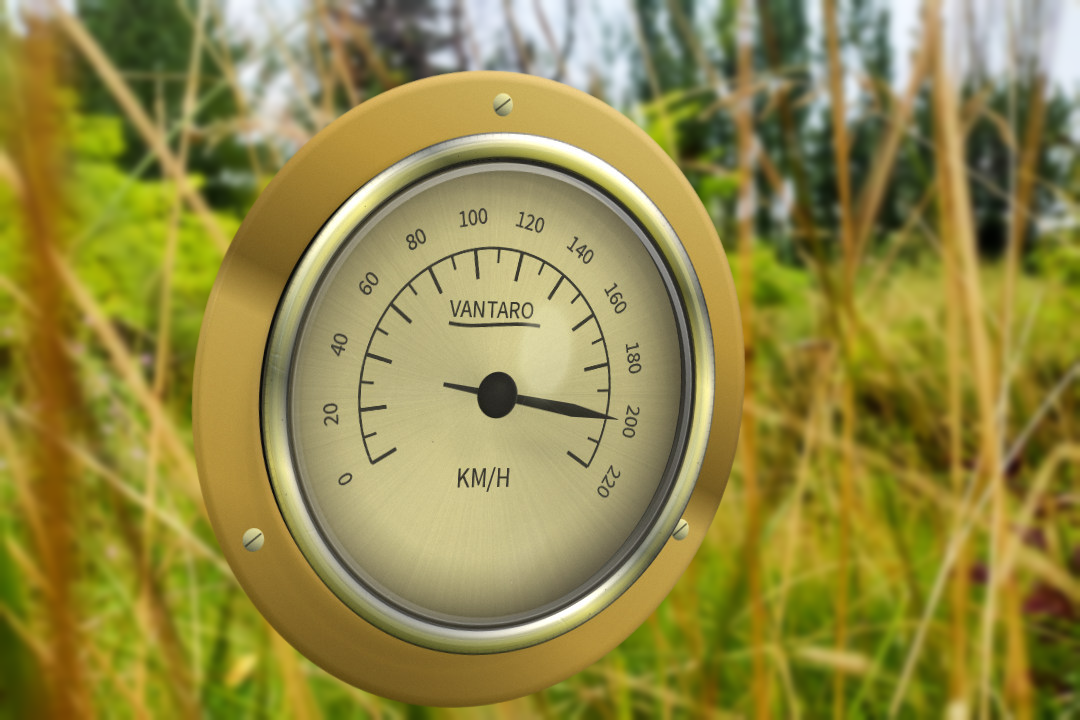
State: **200** km/h
